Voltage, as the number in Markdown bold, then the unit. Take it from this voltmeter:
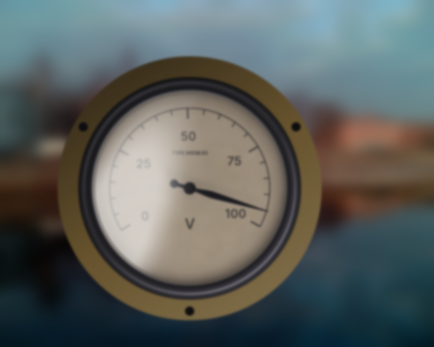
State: **95** V
